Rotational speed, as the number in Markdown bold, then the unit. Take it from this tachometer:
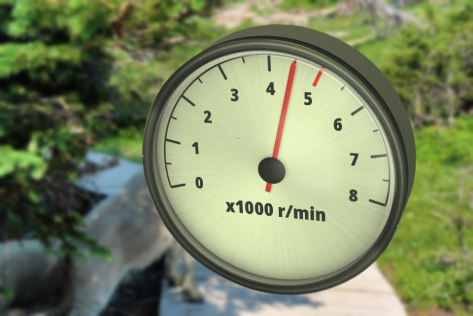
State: **4500** rpm
